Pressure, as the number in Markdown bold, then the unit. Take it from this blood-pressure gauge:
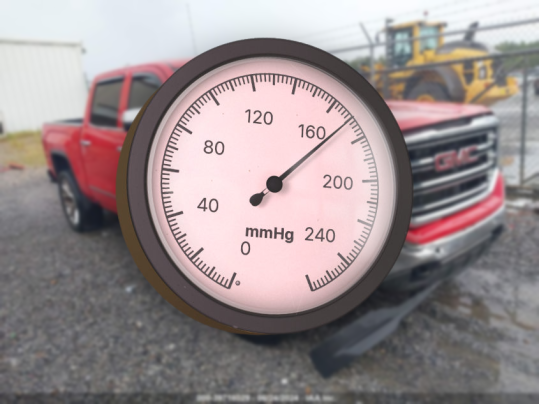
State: **170** mmHg
